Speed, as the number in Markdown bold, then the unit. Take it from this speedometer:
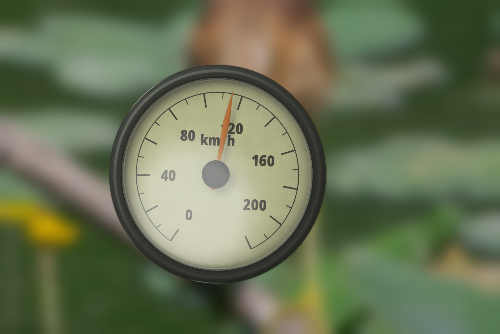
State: **115** km/h
